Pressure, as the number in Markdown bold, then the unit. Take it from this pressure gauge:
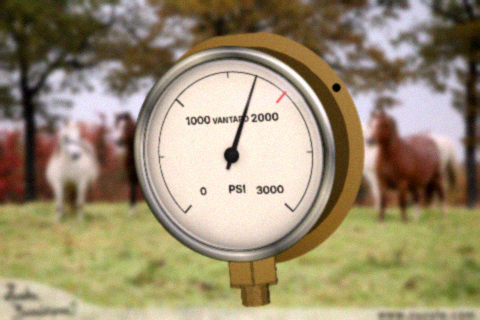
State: **1750** psi
